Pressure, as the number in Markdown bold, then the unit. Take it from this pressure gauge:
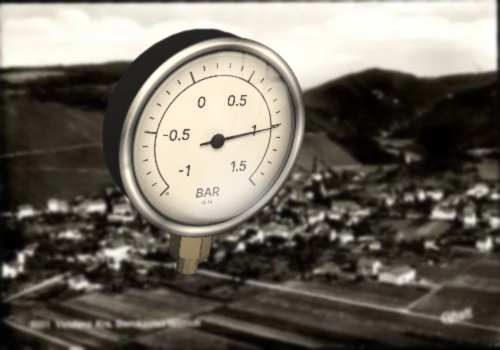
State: **1** bar
